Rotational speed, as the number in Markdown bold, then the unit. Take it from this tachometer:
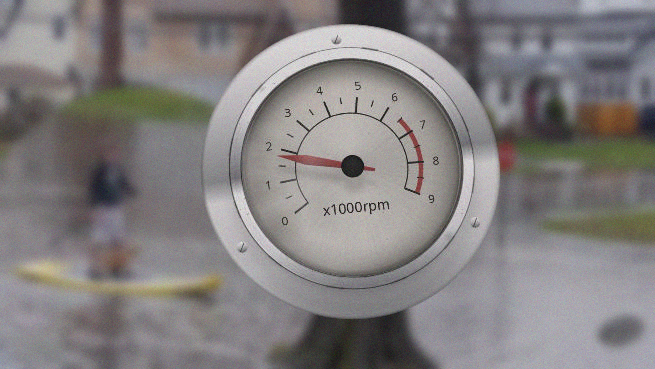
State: **1750** rpm
